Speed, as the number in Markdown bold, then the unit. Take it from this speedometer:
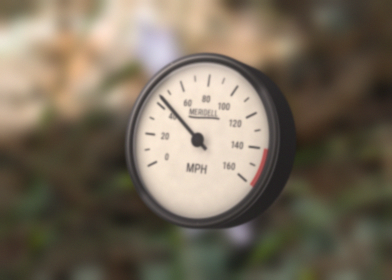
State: **45** mph
